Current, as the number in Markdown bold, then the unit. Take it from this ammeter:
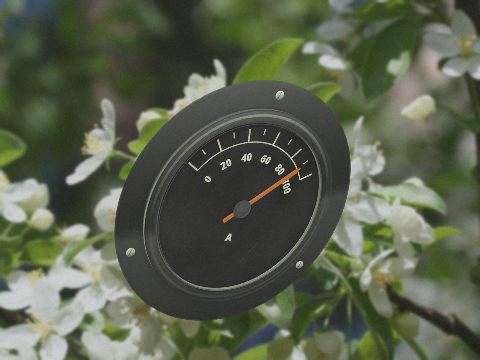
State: **90** A
